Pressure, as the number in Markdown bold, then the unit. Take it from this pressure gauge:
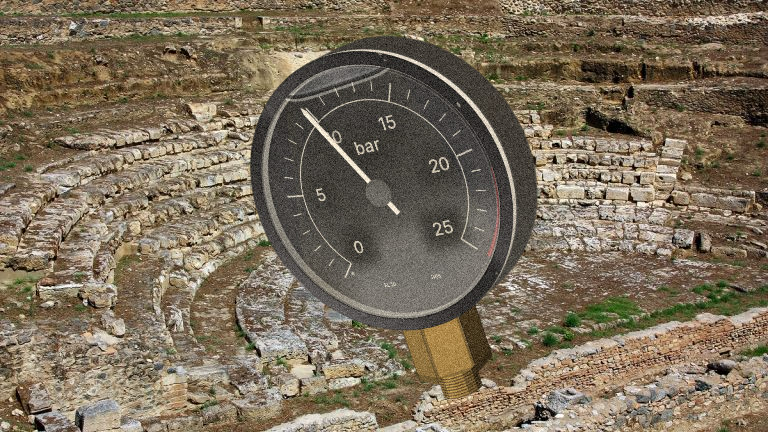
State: **10** bar
